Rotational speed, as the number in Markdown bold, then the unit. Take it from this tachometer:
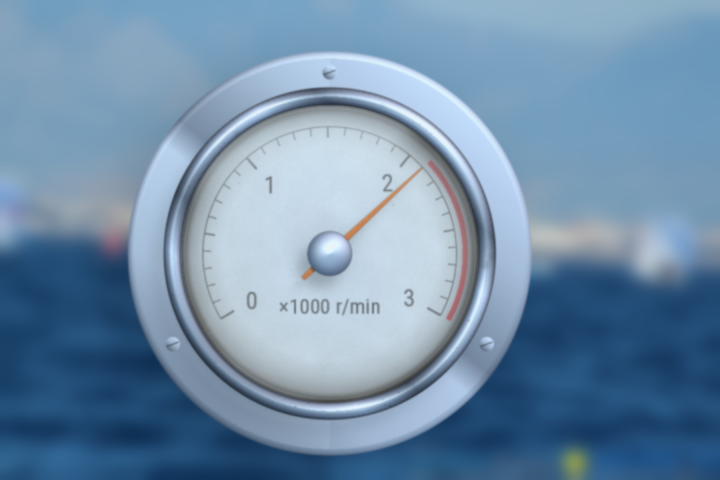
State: **2100** rpm
